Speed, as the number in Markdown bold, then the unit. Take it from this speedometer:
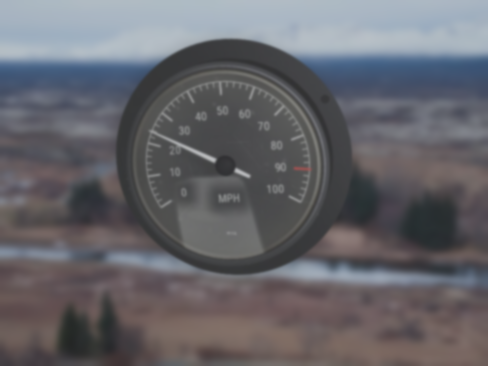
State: **24** mph
